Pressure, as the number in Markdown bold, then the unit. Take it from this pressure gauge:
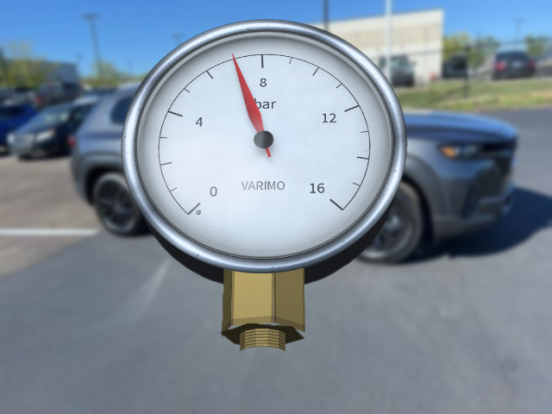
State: **7** bar
